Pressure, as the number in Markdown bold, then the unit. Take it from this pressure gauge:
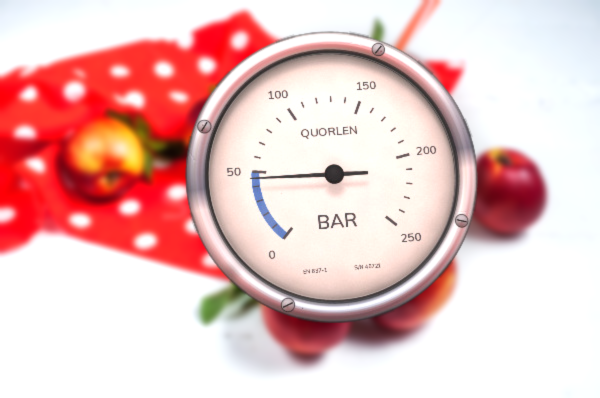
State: **45** bar
